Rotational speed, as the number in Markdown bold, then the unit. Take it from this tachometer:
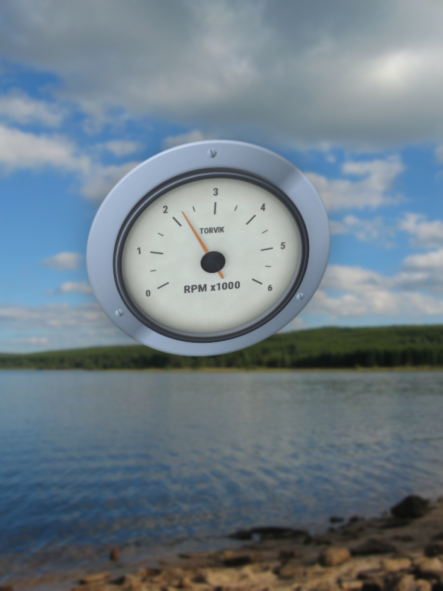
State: **2250** rpm
